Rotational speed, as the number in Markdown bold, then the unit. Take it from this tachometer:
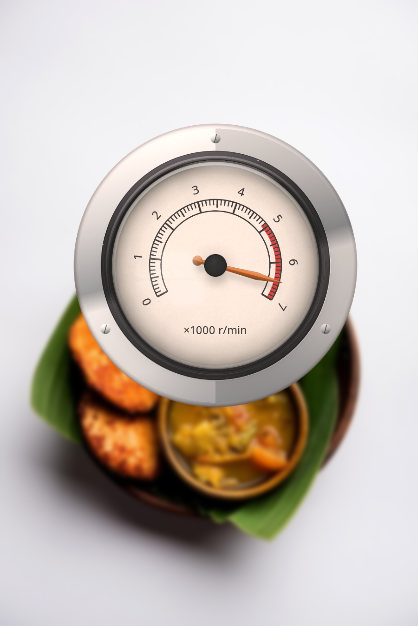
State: **6500** rpm
